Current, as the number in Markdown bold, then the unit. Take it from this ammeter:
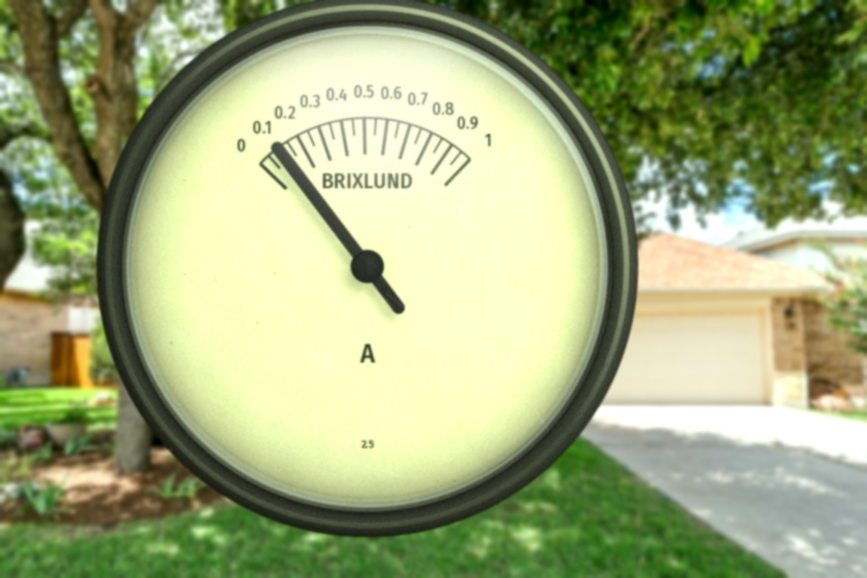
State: **0.1** A
